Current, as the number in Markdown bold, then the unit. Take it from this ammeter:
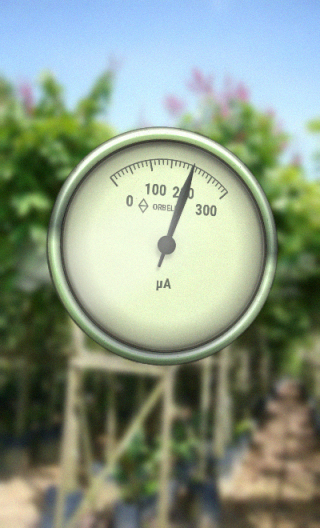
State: **200** µA
